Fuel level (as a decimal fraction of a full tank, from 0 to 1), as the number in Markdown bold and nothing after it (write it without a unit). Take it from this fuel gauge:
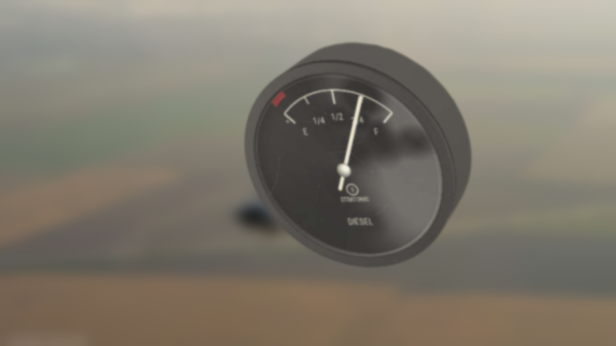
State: **0.75**
